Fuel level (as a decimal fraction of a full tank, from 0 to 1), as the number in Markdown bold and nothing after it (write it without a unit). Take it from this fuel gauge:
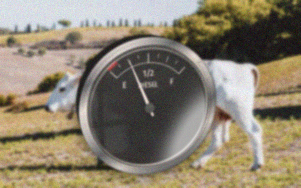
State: **0.25**
